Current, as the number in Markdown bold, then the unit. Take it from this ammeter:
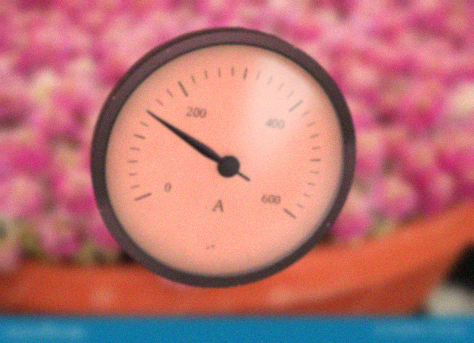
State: **140** A
